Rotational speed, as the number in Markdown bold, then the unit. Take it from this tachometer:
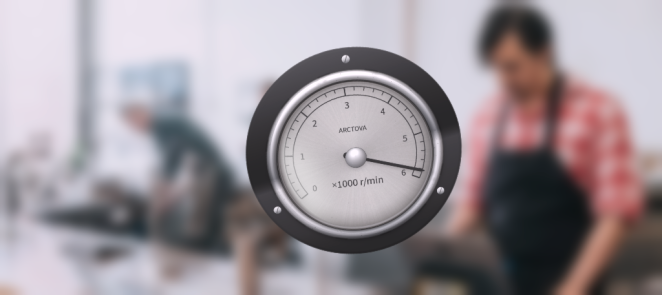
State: **5800** rpm
